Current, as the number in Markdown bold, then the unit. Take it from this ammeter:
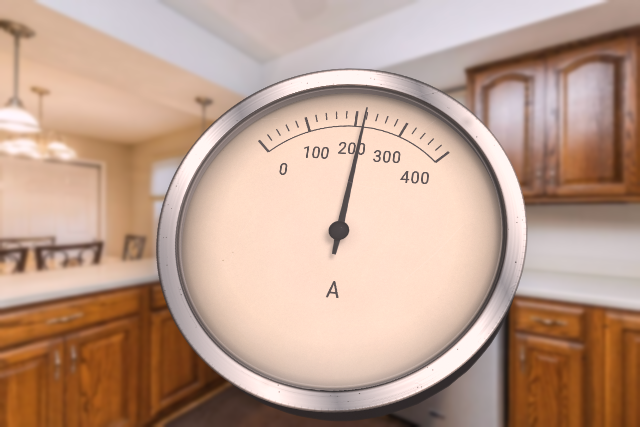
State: **220** A
